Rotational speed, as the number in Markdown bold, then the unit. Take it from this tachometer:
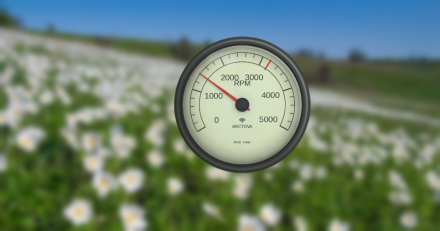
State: **1400** rpm
